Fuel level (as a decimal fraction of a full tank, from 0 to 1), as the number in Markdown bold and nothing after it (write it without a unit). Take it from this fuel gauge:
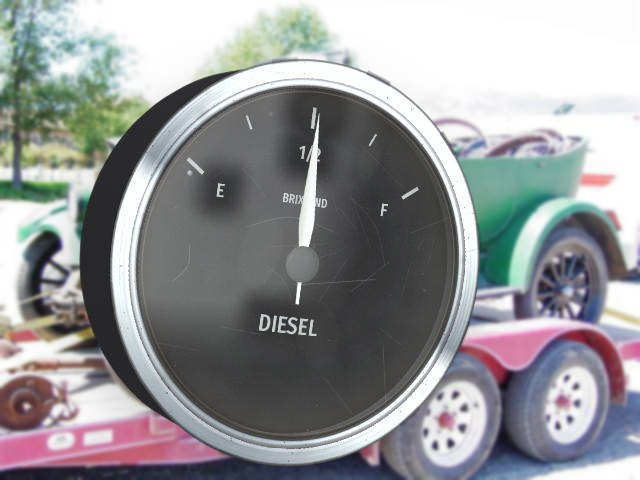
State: **0.5**
